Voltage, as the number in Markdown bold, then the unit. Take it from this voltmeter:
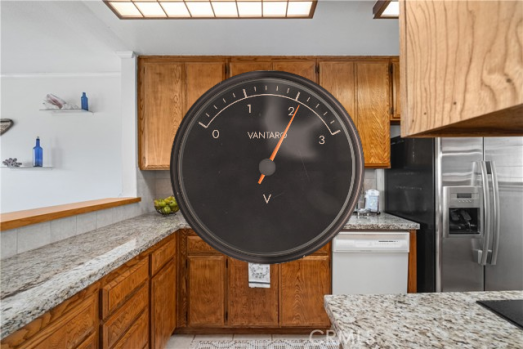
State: **2.1** V
